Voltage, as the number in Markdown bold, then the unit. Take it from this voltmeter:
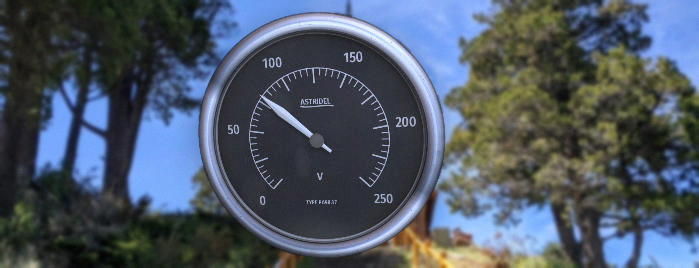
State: **80** V
